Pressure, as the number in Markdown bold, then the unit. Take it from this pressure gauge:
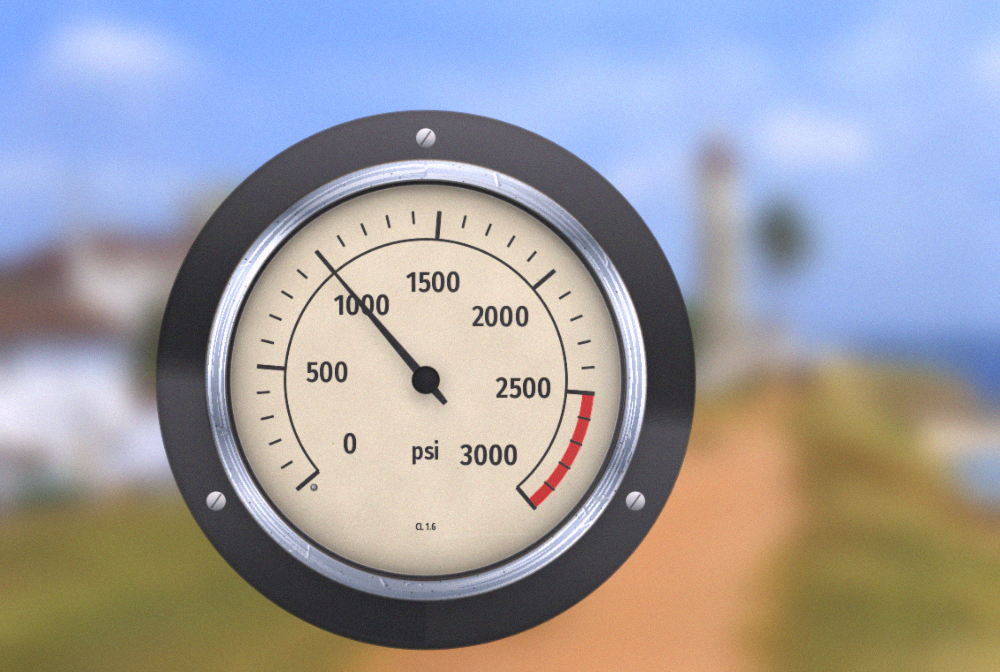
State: **1000** psi
